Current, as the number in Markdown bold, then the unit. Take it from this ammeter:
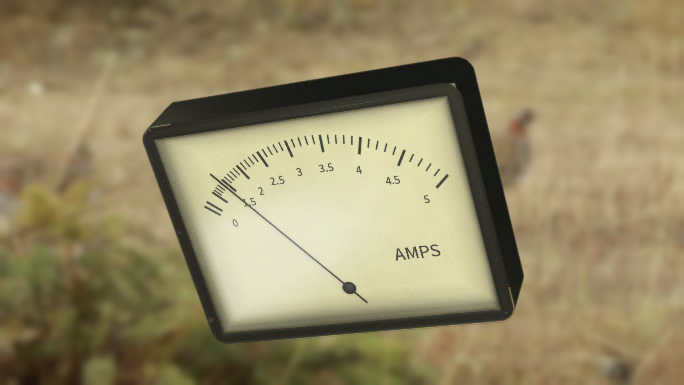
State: **1.5** A
